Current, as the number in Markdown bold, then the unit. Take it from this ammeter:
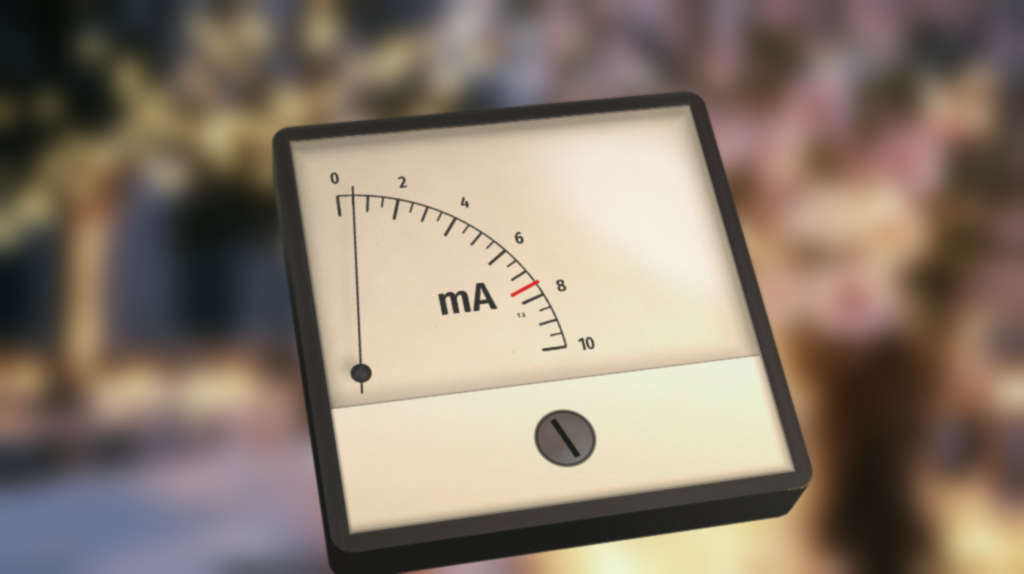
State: **0.5** mA
